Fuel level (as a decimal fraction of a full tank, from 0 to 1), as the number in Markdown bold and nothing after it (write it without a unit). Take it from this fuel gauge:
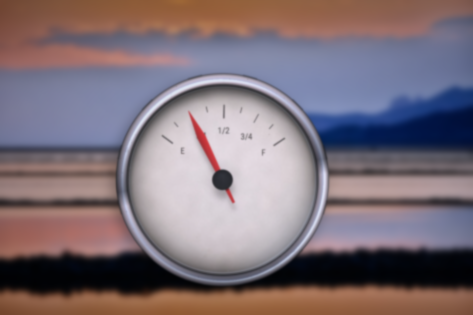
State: **0.25**
